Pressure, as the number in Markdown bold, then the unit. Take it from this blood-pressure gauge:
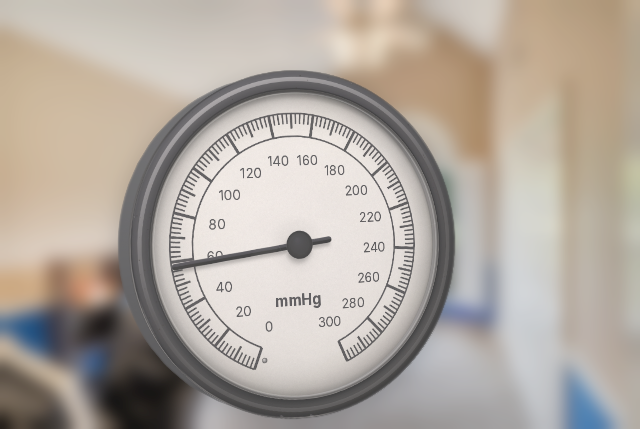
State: **58** mmHg
